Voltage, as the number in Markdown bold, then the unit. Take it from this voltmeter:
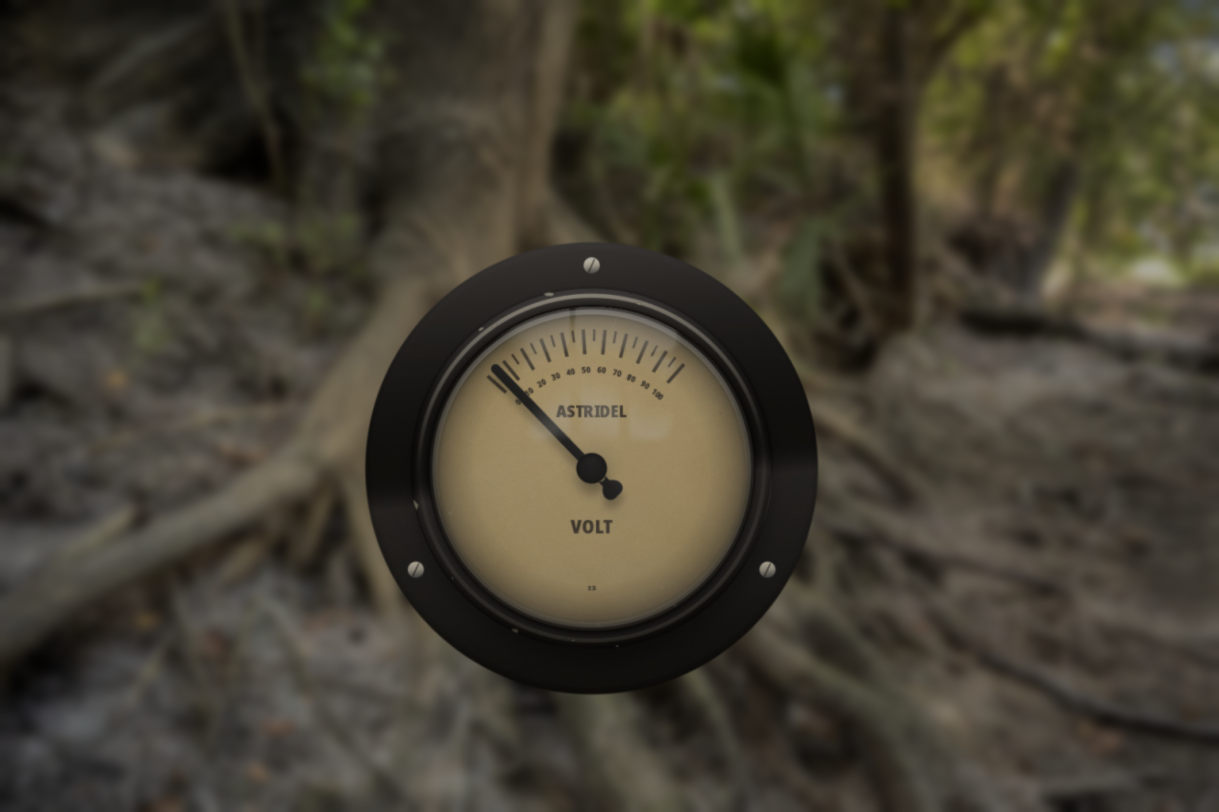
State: **5** V
